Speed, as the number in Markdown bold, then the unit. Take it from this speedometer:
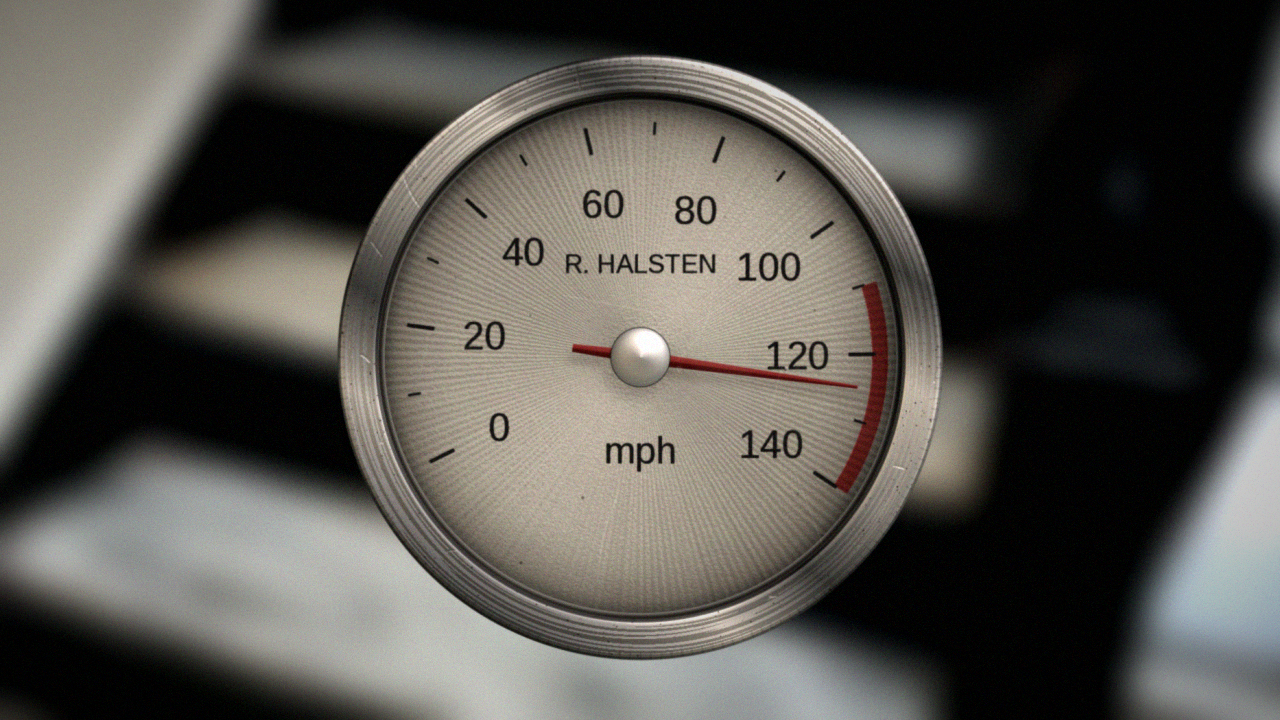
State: **125** mph
